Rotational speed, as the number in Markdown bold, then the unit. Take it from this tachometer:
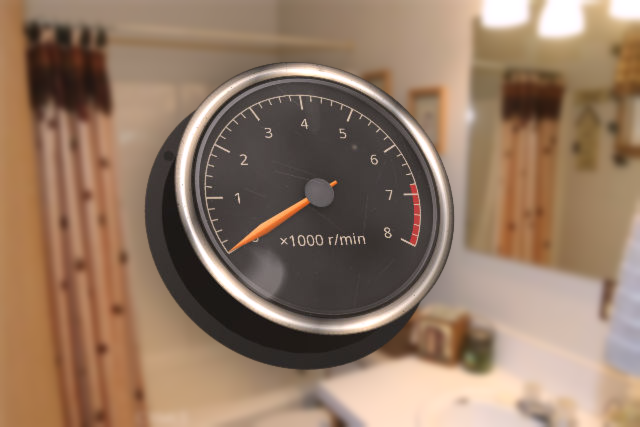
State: **0** rpm
